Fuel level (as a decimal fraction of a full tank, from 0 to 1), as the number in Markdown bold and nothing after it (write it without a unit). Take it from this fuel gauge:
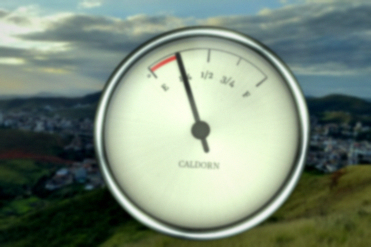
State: **0.25**
